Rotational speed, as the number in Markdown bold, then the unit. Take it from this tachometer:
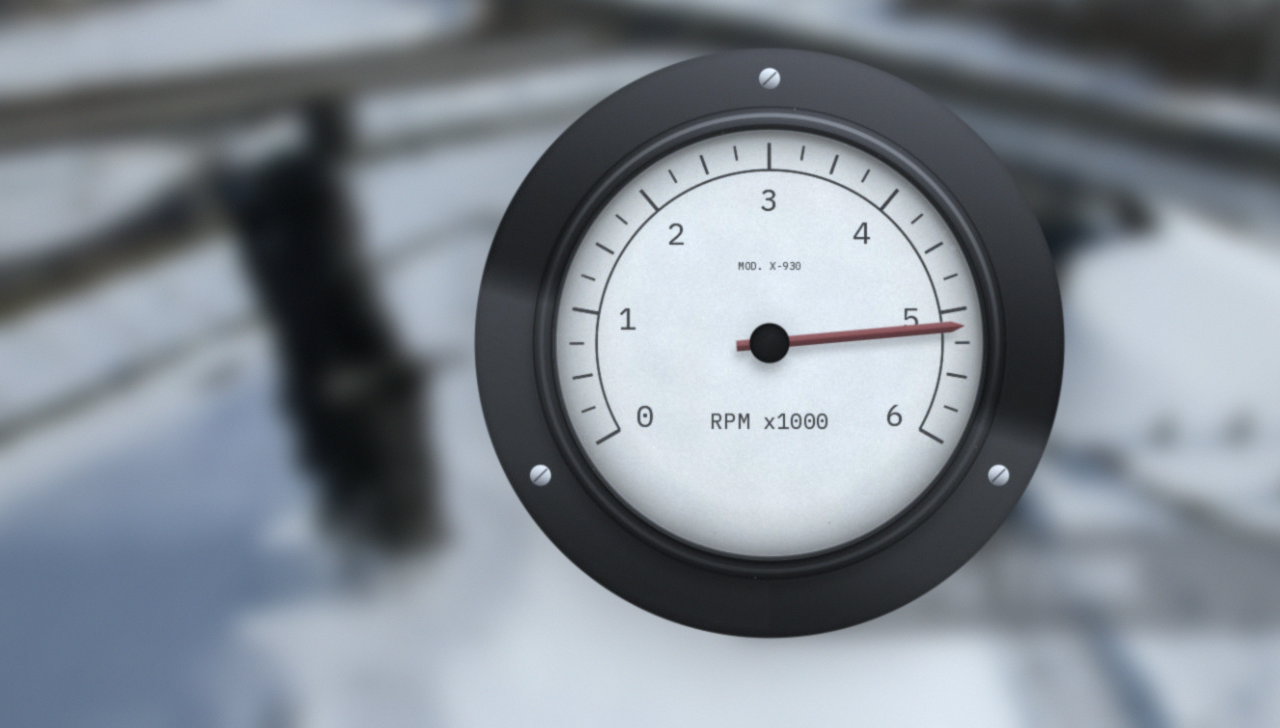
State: **5125** rpm
